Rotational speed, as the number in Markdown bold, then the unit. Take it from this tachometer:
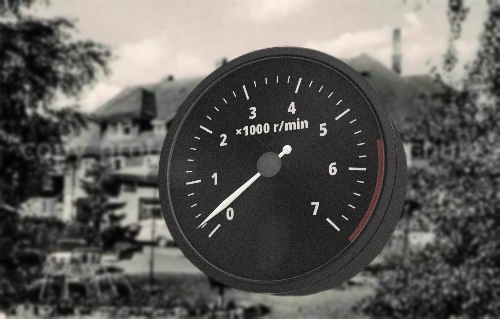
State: **200** rpm
